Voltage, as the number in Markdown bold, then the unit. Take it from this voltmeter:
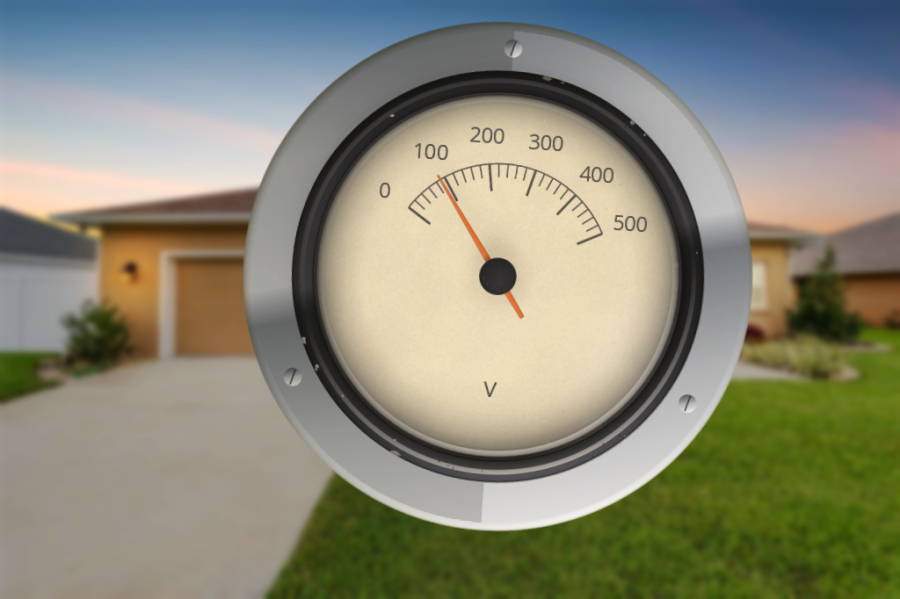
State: **90** V
